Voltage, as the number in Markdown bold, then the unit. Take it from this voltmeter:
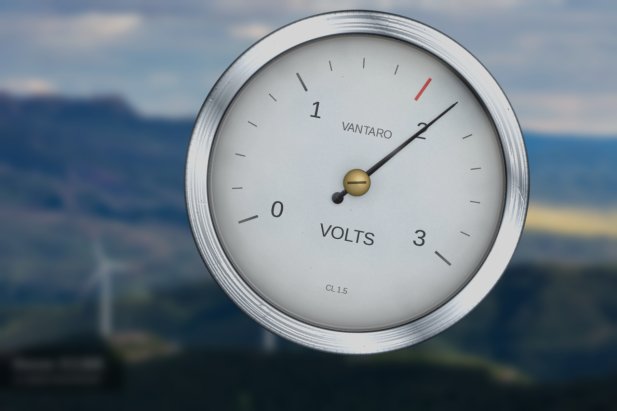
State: **2** V
